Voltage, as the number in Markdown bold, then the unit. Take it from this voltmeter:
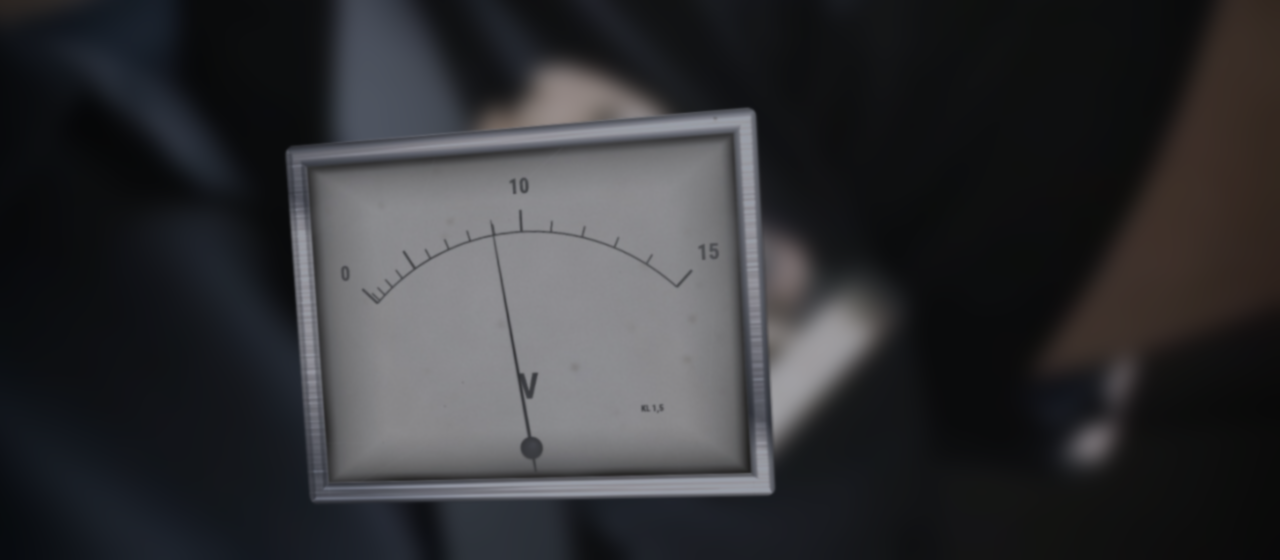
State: **9** V
